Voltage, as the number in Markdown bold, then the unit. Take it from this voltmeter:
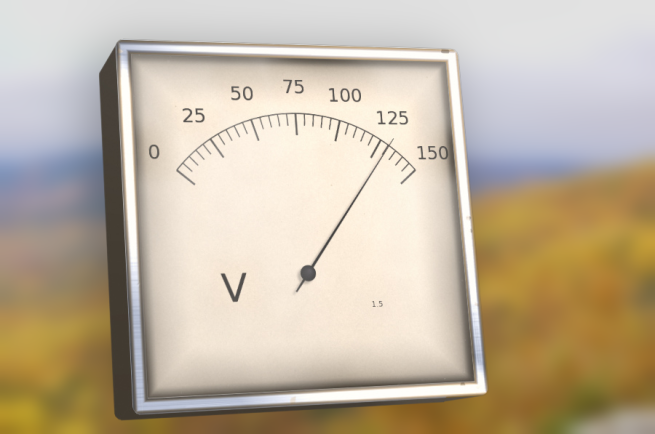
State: **130** V
